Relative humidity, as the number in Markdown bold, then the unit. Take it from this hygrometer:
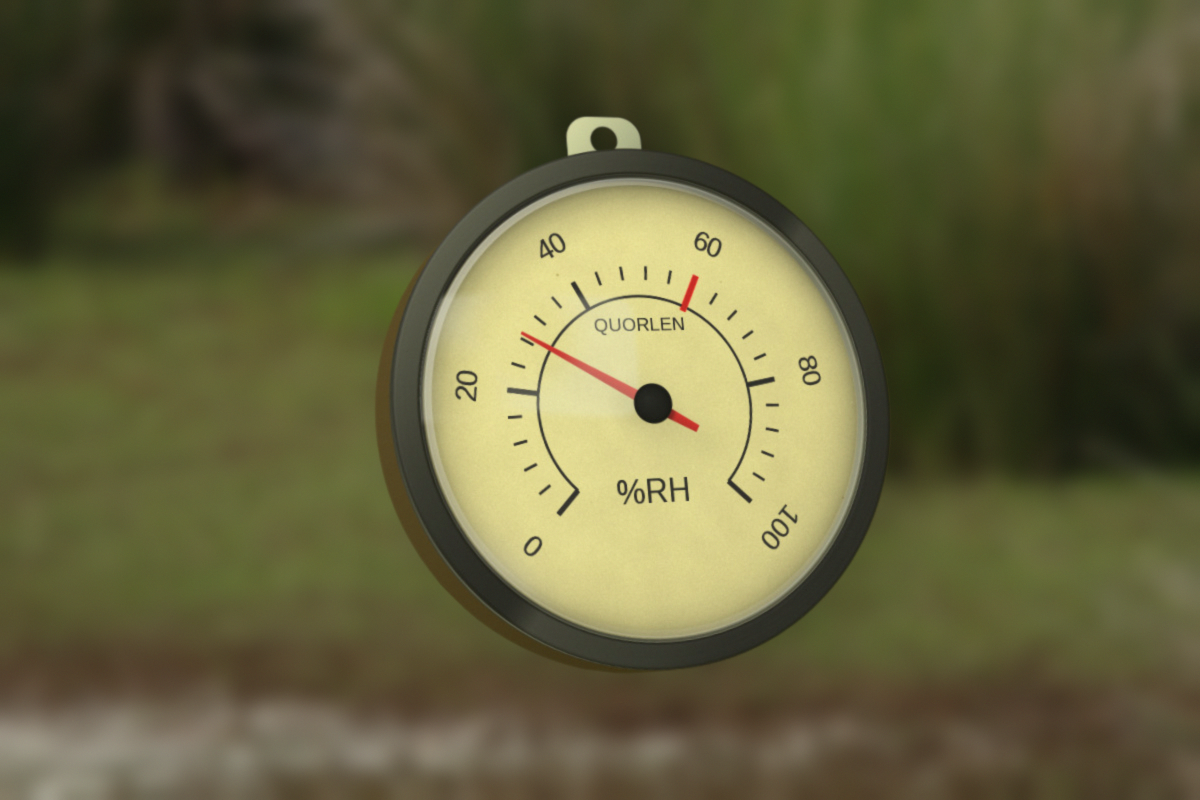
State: **28** %
